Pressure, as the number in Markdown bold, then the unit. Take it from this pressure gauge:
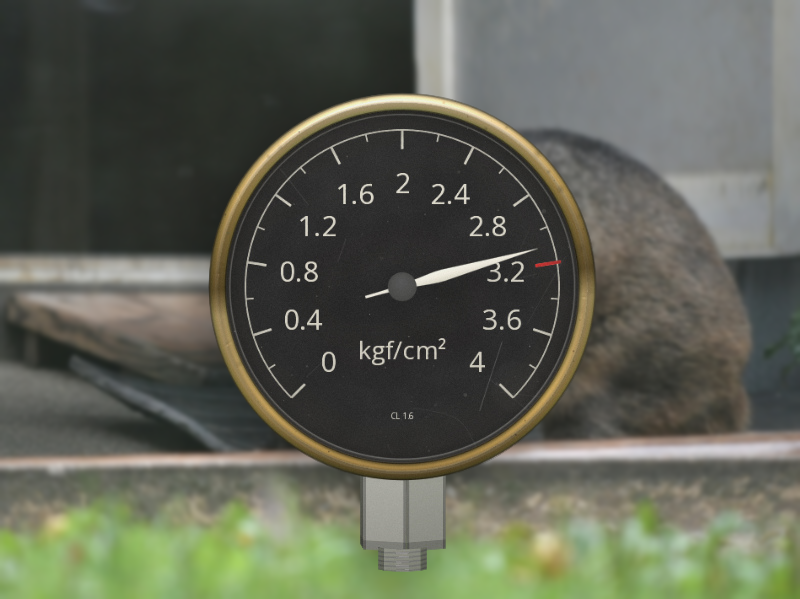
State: **3.1** kg/cm²
